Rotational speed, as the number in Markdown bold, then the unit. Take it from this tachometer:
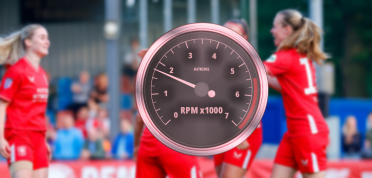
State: **1750** rpm
